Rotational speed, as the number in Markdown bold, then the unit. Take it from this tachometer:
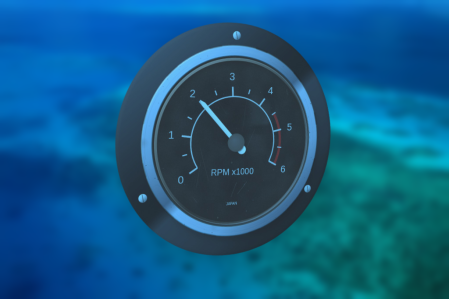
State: **2000** rpm
